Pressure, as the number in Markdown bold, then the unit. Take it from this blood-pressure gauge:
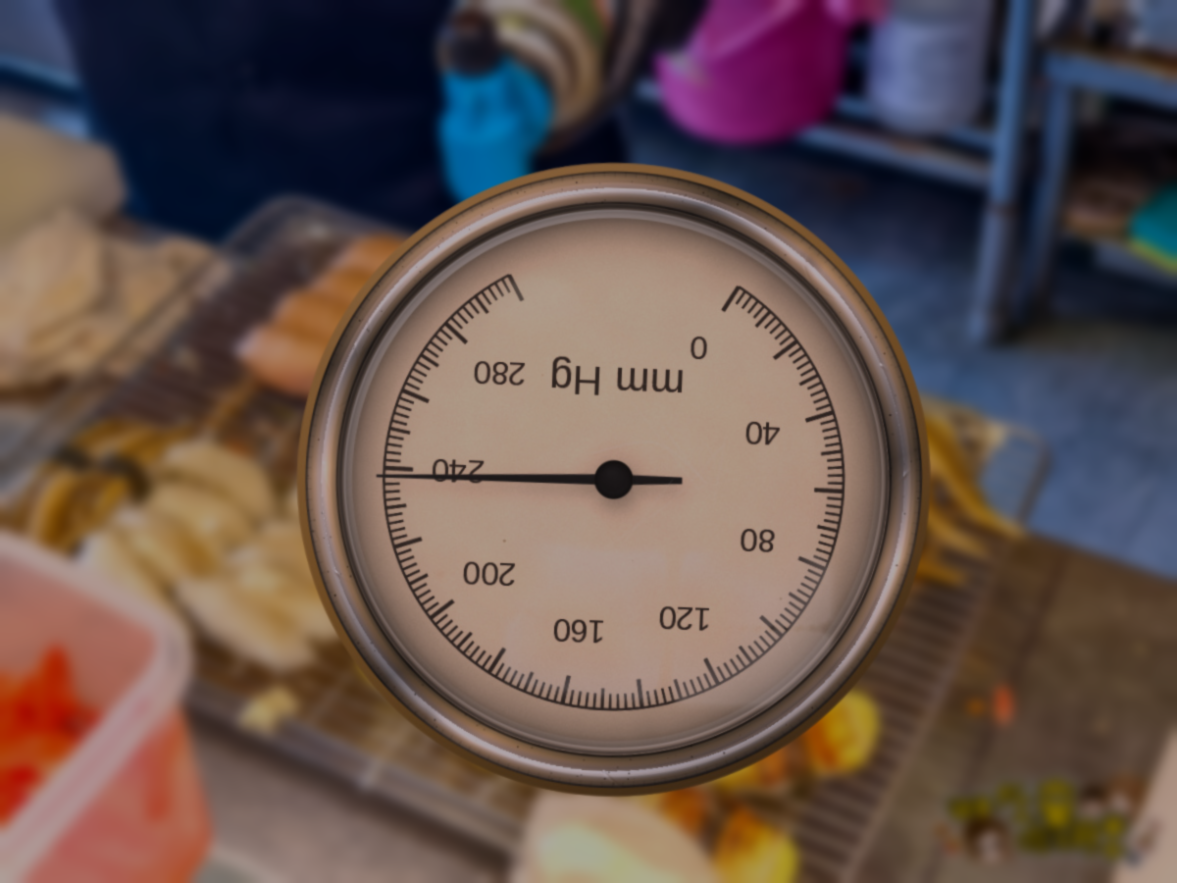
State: **238** mmHg
